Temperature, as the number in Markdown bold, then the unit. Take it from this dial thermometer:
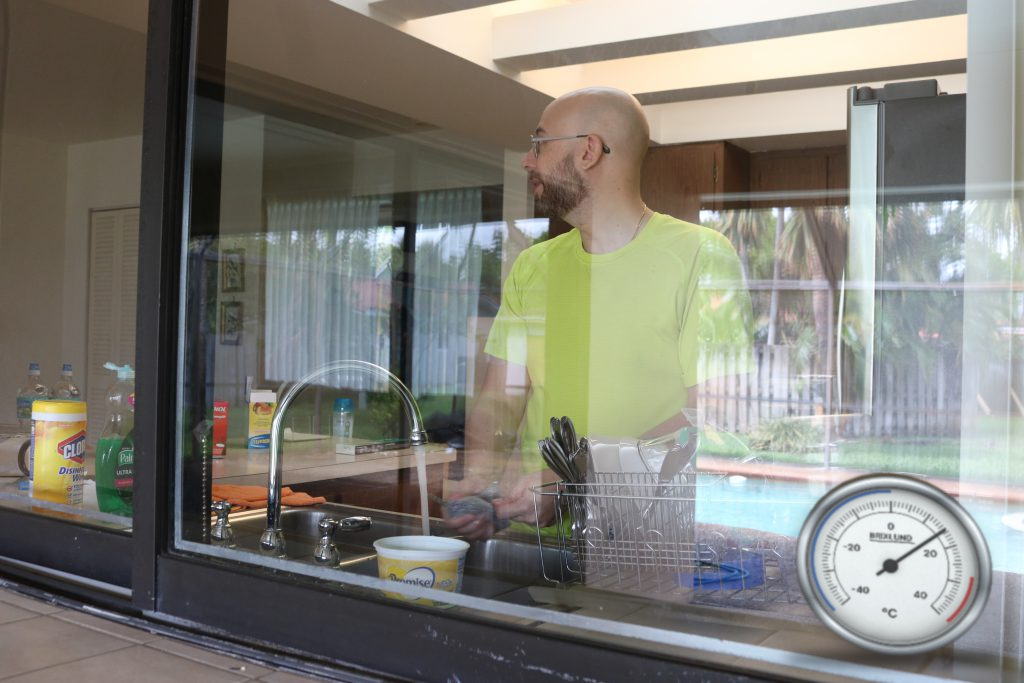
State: **15** °C
